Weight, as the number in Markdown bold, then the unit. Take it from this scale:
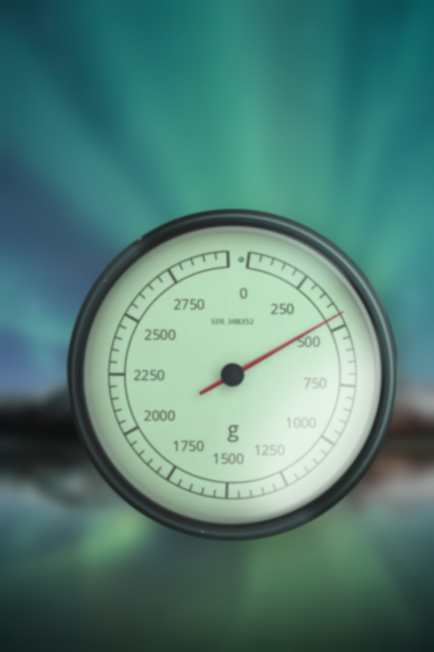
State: **450** g
